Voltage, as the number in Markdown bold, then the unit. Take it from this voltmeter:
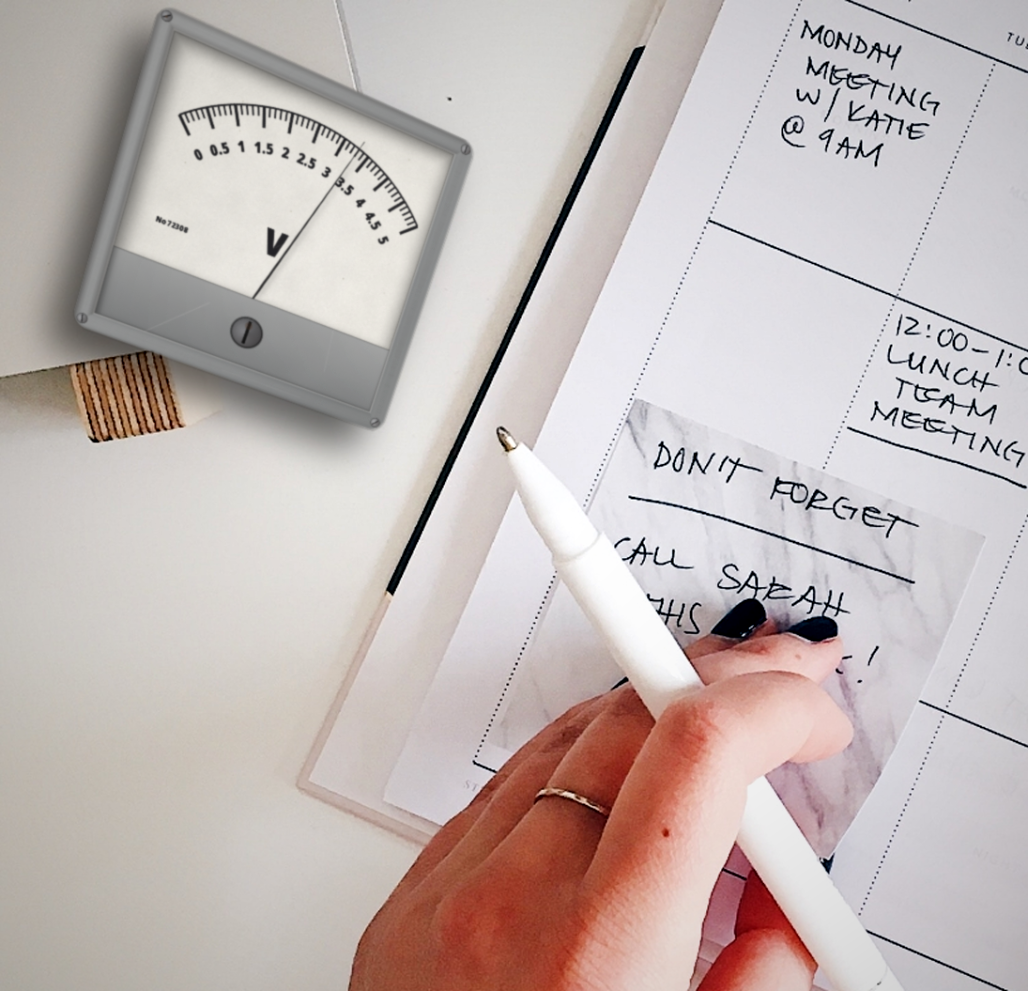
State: **3.3** V
